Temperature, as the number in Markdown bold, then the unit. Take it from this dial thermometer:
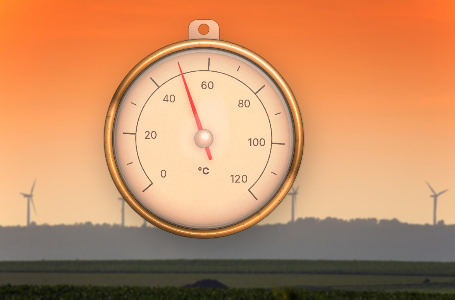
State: **50** °C
